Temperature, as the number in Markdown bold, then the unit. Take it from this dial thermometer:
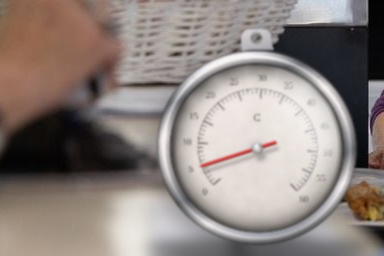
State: **5** °C
